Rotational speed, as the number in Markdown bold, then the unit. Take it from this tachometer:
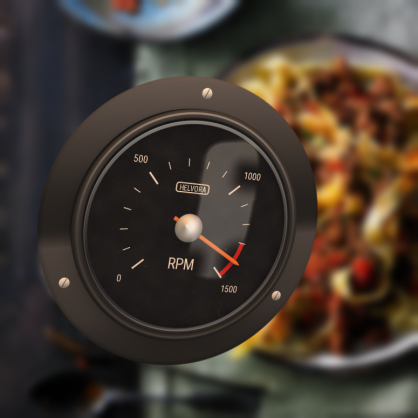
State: **1400** rpm
